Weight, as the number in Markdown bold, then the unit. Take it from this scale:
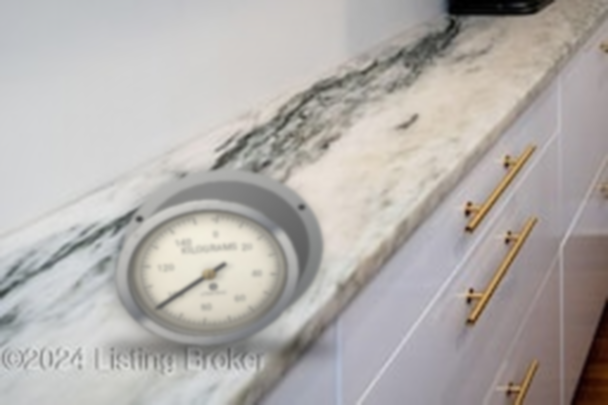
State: **100** kg
